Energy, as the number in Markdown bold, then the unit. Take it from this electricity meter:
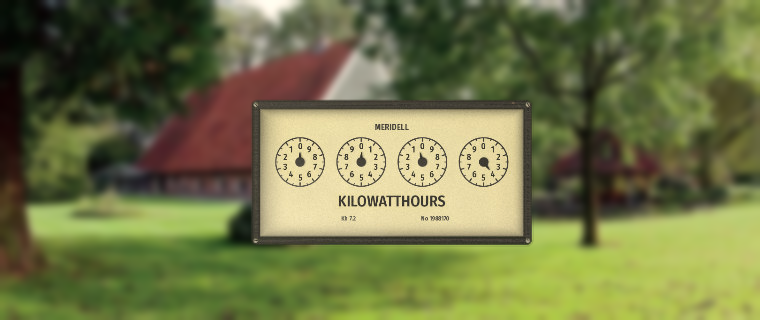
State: **4** kWh
